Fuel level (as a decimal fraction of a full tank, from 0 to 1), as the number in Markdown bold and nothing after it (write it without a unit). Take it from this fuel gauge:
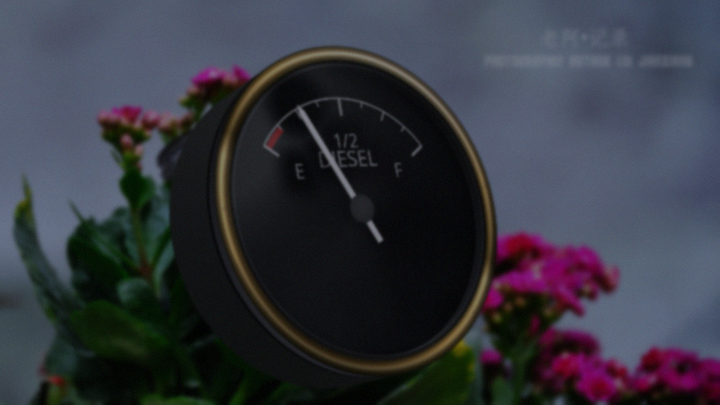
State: **0.25**
